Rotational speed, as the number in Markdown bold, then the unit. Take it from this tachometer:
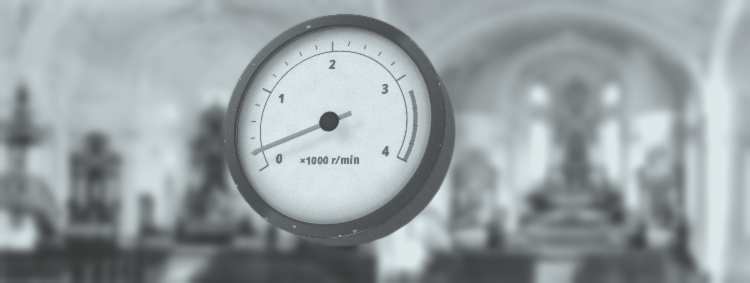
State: **200** rpm
